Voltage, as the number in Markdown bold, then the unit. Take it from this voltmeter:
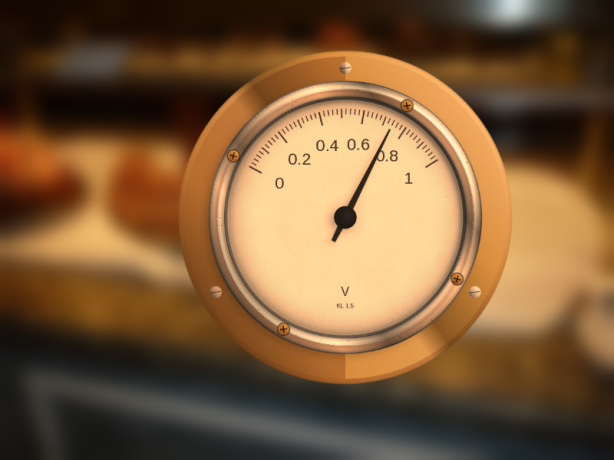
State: **0.74** V
